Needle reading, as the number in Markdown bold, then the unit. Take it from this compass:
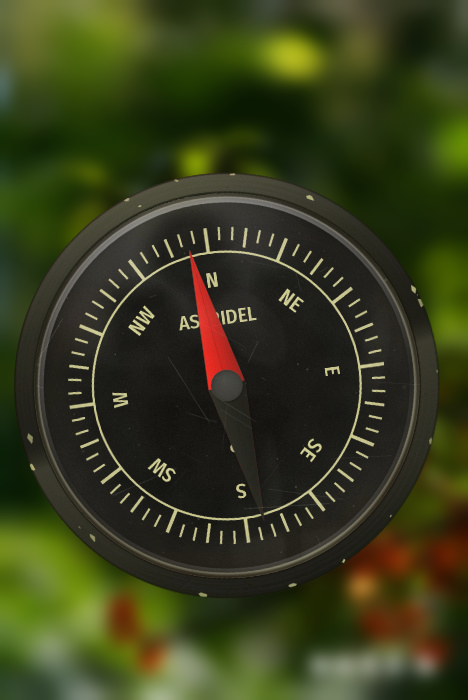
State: **352.5** °
